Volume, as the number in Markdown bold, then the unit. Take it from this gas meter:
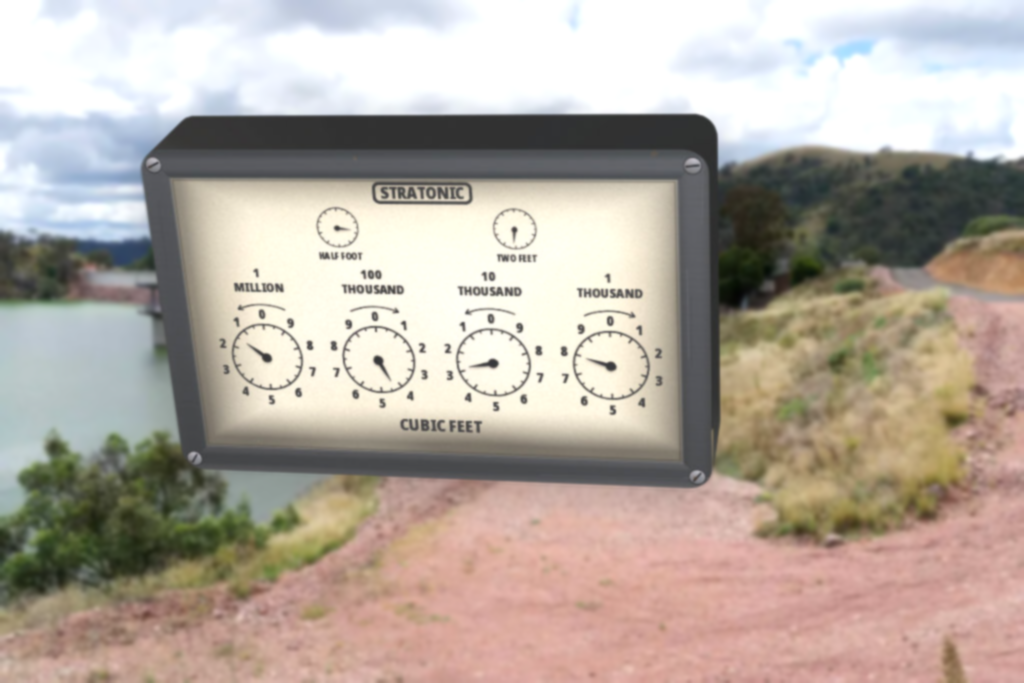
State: **142800** ft³
